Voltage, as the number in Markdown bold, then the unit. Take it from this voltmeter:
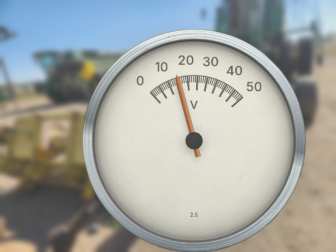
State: **15** V
